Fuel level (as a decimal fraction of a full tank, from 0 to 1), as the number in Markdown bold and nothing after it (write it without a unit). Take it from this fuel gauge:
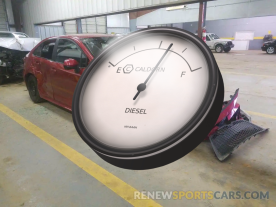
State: **0.625**
